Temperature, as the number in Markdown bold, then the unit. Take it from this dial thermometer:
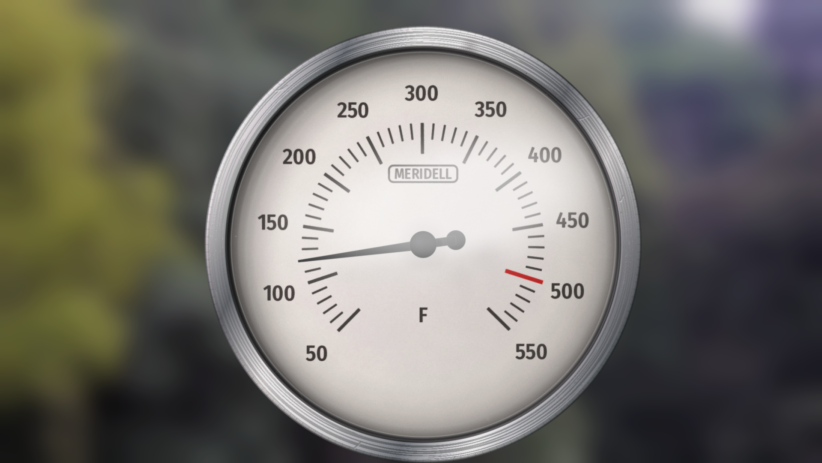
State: **120** °F
